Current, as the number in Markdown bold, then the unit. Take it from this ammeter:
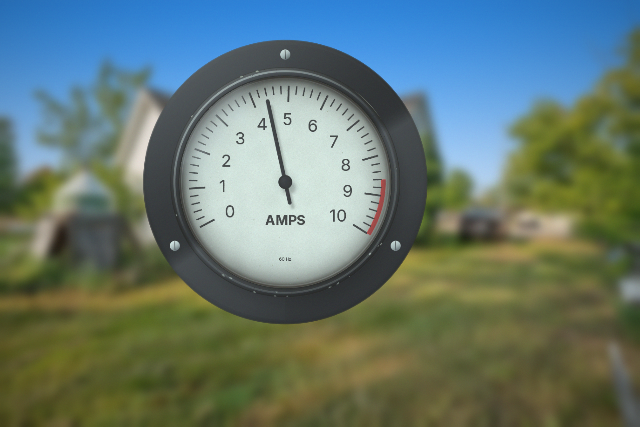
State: **4.4** A
